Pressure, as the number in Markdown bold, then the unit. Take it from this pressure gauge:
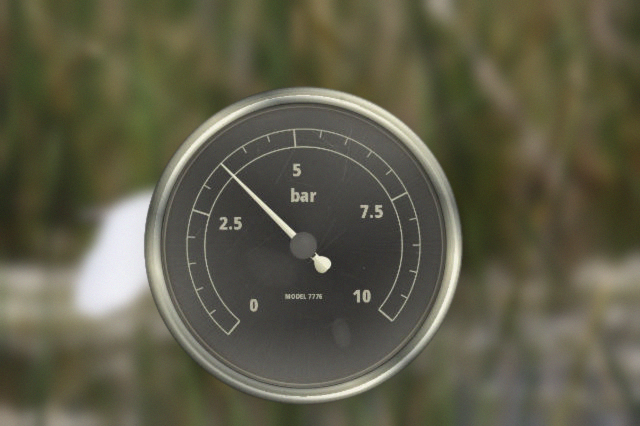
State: **3.5** bar
